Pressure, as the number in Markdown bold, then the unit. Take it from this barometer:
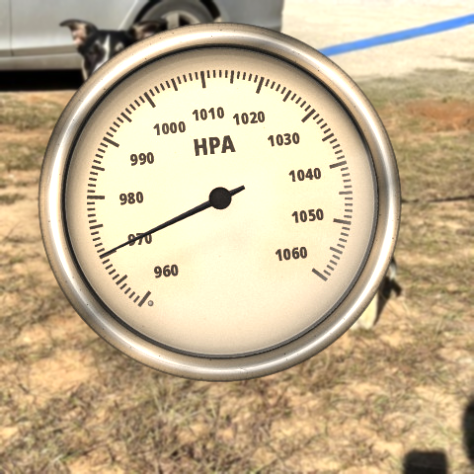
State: **970** hPa
